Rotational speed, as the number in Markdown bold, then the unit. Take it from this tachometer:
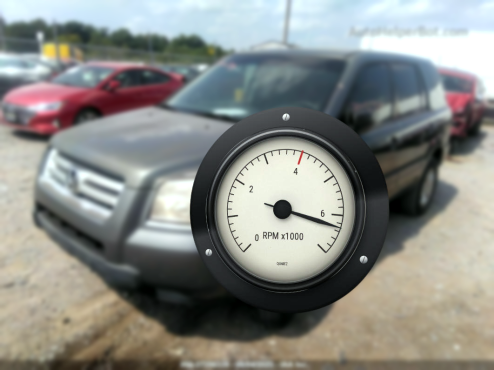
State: **6300** rpm
